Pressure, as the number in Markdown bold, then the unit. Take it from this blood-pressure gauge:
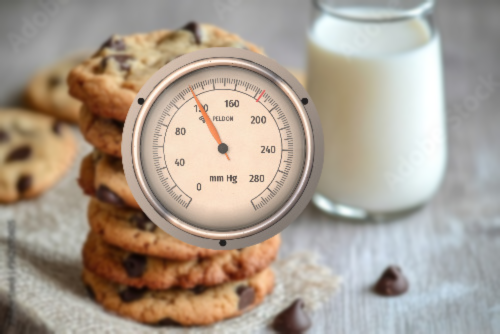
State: **120** mmHg
